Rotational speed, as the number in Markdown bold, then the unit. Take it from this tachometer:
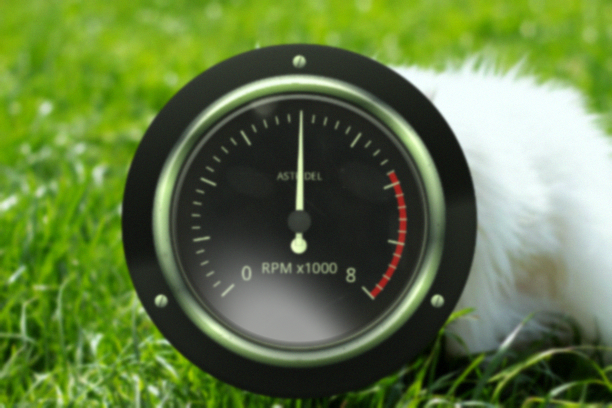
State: **4000** rpm
